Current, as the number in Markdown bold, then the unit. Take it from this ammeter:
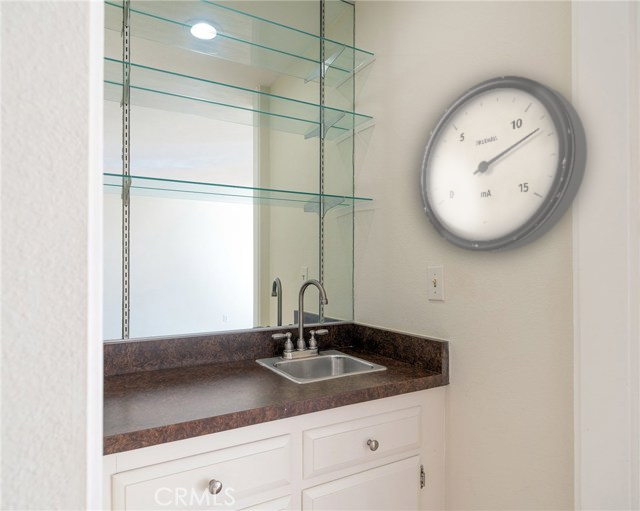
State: **11.5** mA
